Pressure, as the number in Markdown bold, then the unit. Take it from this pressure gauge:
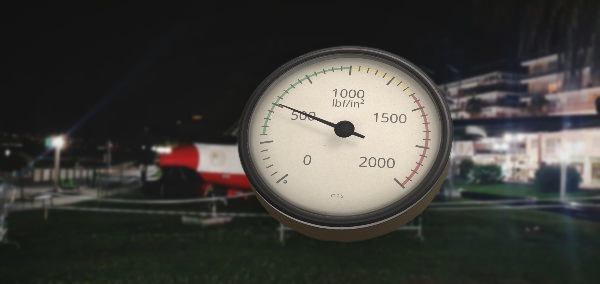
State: **500** psi
